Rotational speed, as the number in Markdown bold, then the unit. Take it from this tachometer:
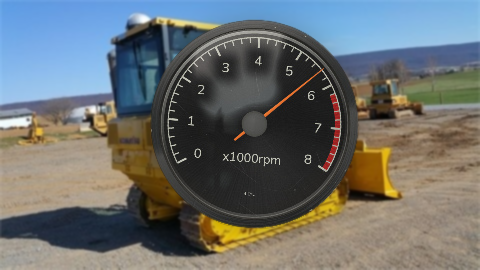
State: **5600** rpm
